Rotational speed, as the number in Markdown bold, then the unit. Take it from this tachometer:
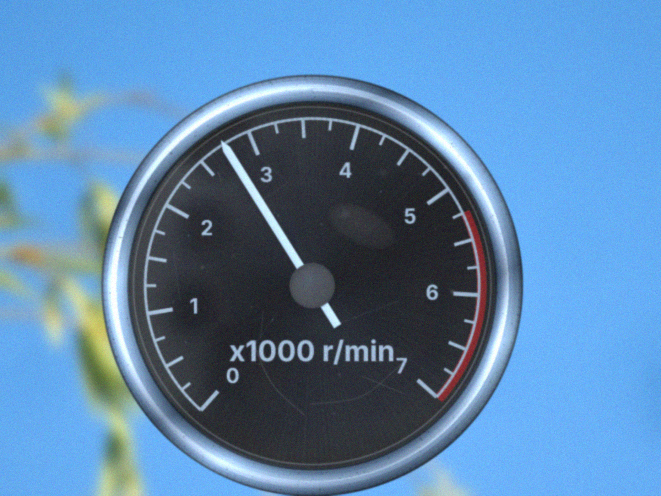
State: **2750** rpm
